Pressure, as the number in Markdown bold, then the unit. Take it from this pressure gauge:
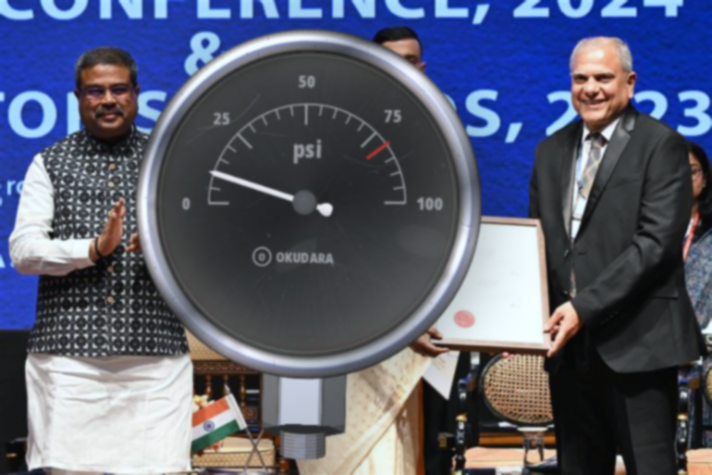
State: **10** psi
